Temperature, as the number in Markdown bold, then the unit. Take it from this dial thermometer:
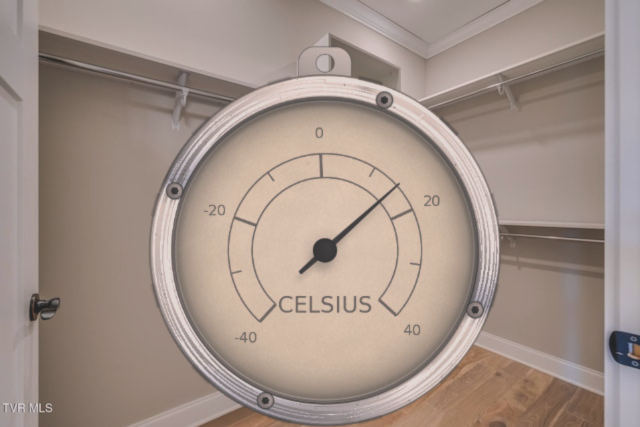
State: **15** °C
